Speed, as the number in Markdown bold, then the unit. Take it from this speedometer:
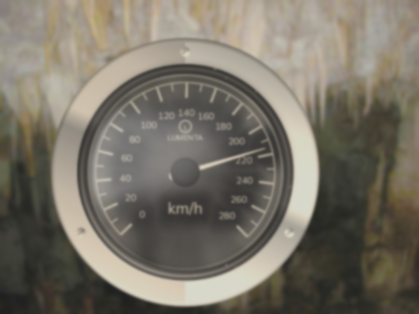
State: **215** km/h
